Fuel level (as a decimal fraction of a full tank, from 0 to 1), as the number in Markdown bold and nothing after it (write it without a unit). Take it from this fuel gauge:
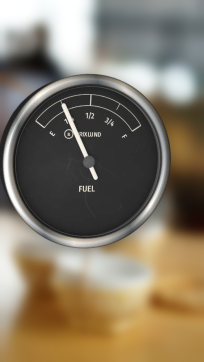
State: **0.25**
